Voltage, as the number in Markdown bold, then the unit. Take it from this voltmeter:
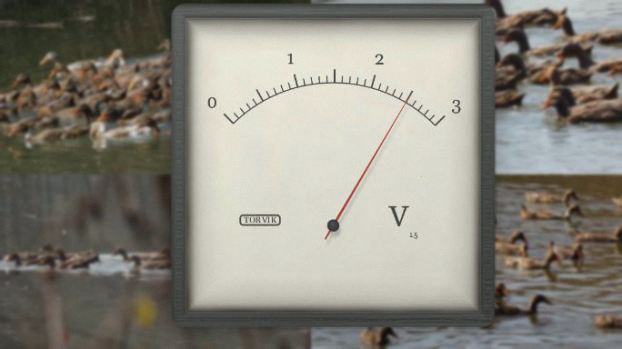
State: **2.5** V
